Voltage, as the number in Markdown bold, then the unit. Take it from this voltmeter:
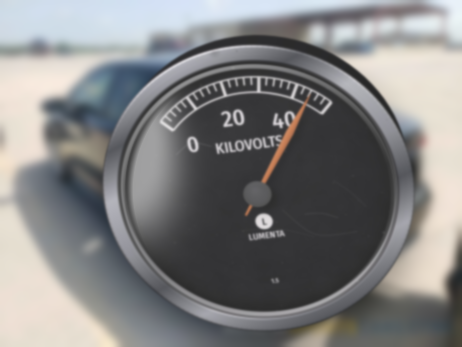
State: **44** kV
